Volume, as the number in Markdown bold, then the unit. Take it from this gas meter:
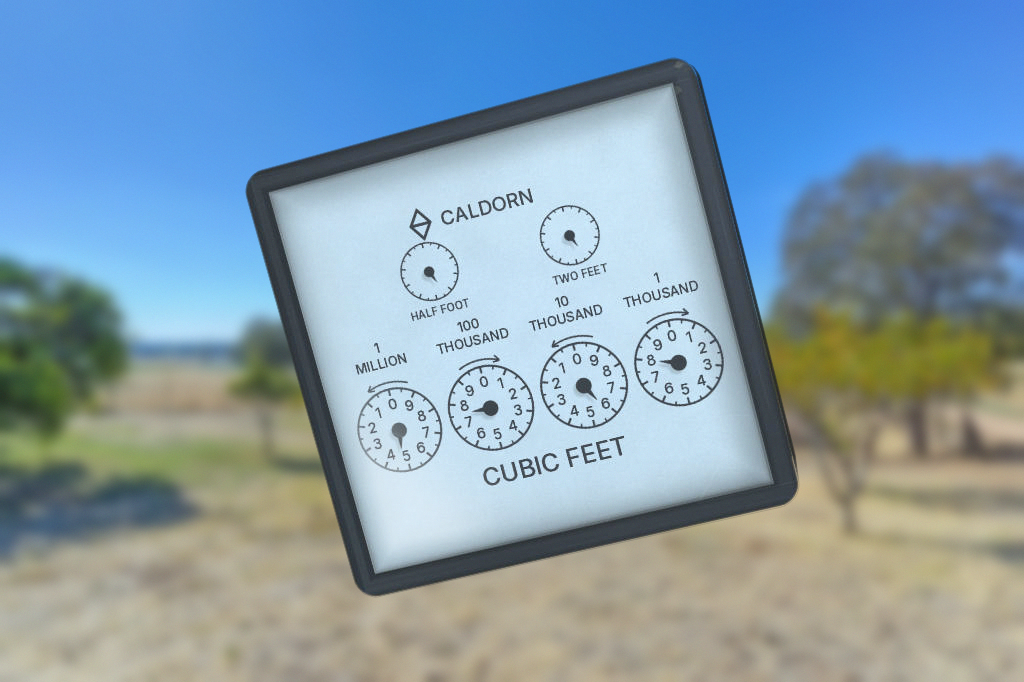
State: **475800** ft³
